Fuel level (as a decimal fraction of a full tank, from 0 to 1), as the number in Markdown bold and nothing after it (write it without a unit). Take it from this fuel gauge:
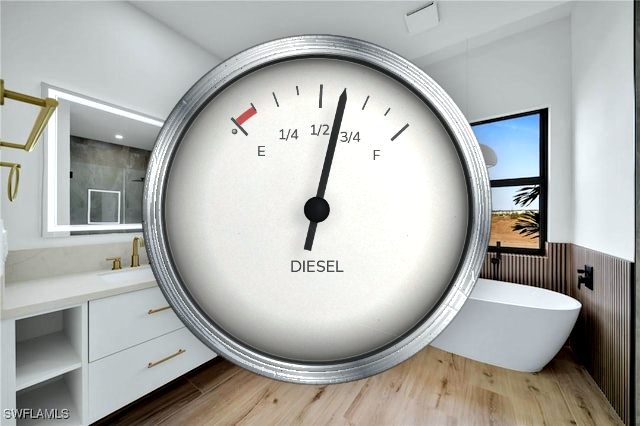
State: **0.625**
